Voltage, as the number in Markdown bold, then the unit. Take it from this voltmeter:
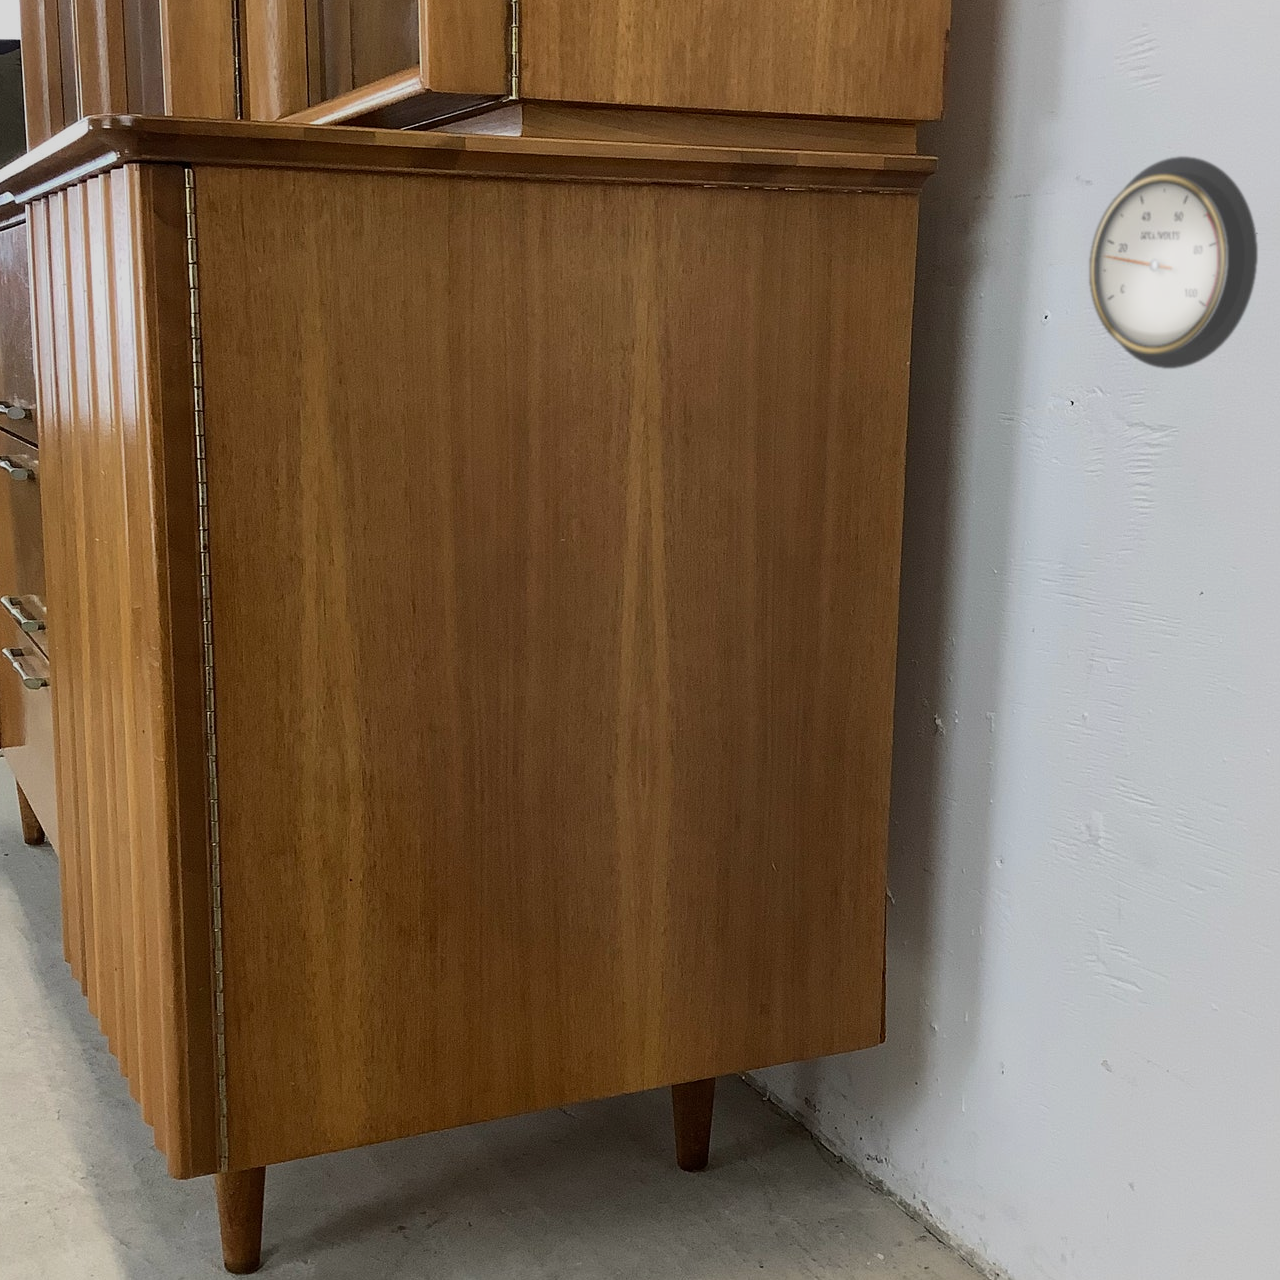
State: **15** mV
